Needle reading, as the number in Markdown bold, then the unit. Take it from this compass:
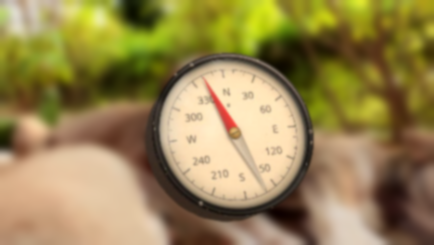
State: **340** °
